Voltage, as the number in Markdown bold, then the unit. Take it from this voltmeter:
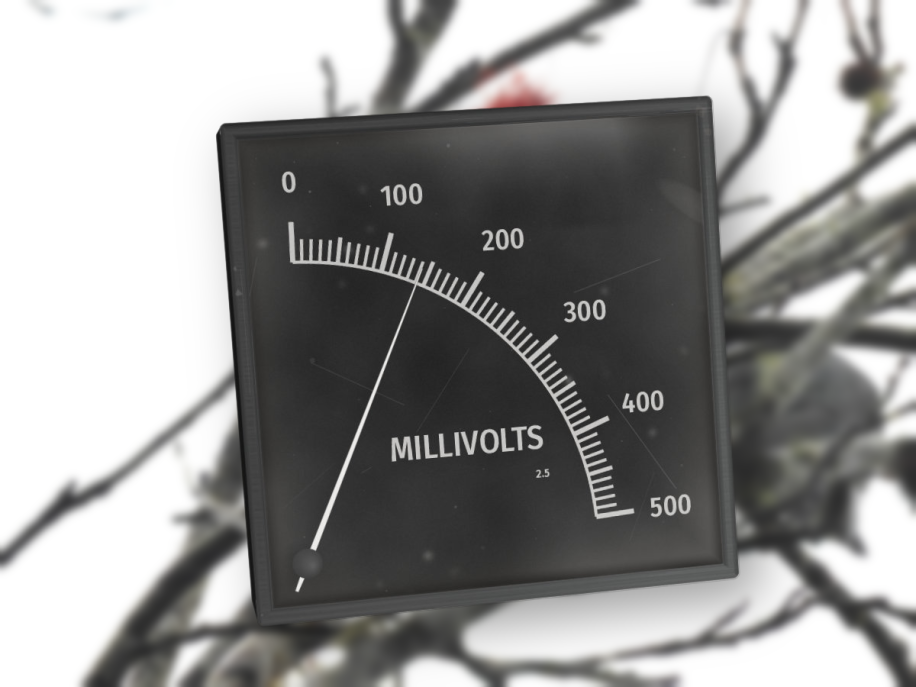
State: **140** mV
